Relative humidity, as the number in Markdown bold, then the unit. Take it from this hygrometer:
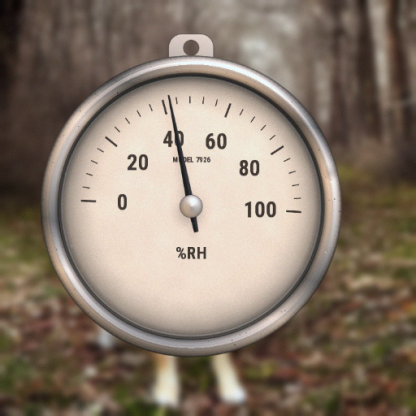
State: **42** %
